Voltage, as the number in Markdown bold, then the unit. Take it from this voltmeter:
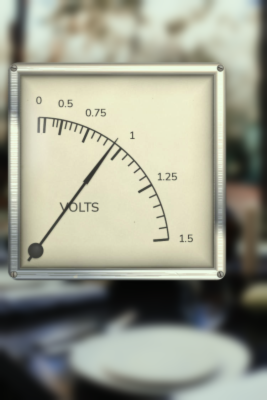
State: **0.95** V
